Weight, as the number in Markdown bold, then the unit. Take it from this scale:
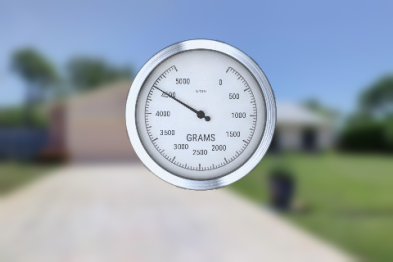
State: **4500** g
